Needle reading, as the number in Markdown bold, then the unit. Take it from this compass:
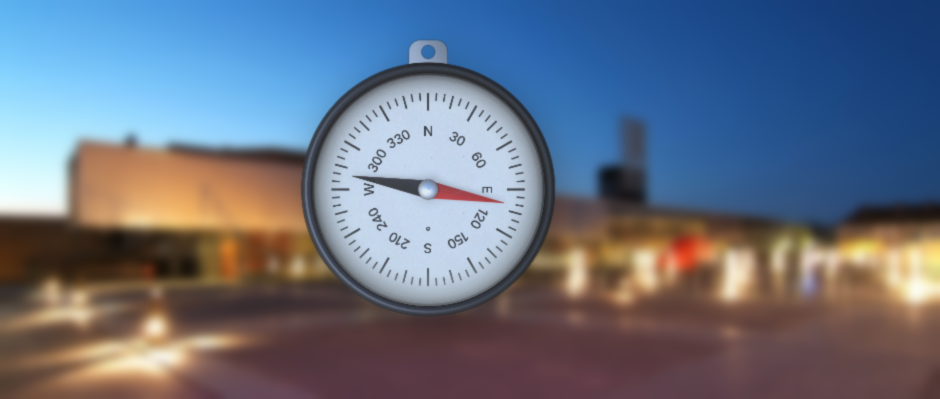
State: **100** °
